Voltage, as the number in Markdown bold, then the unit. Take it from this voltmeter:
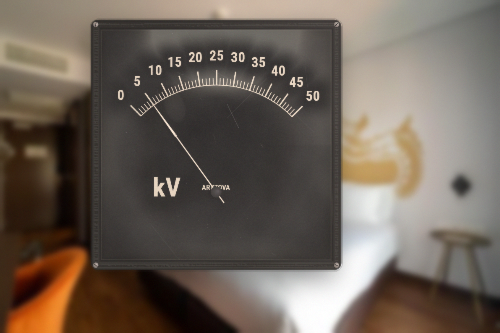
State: **5** kV
